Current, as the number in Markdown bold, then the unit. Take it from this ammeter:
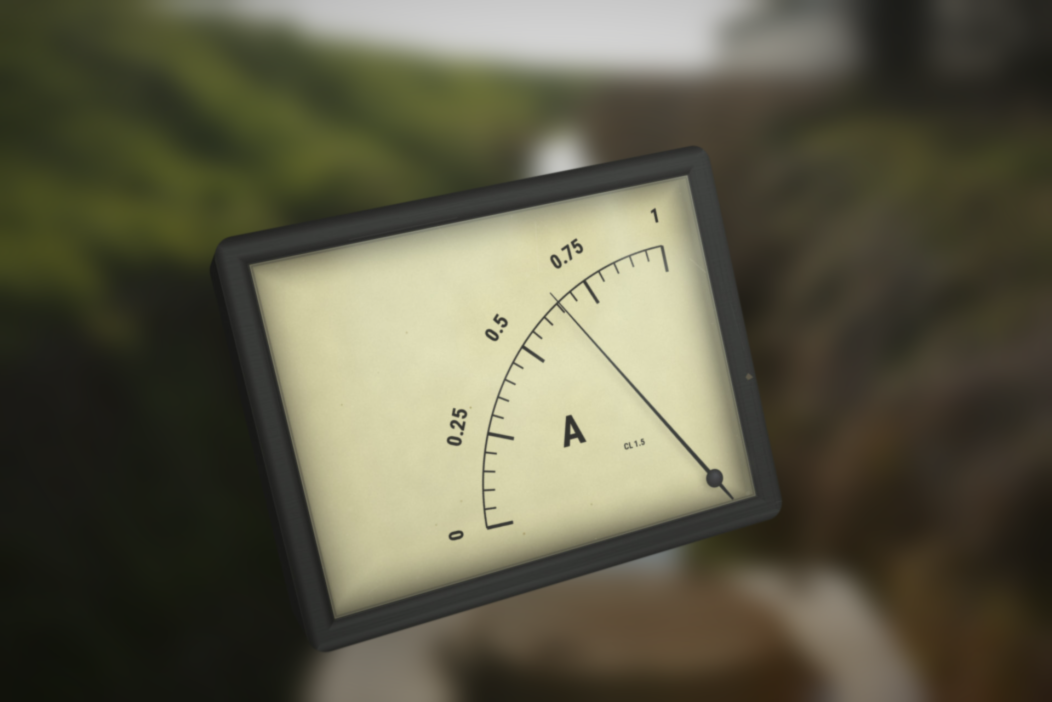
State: **0.65** A
